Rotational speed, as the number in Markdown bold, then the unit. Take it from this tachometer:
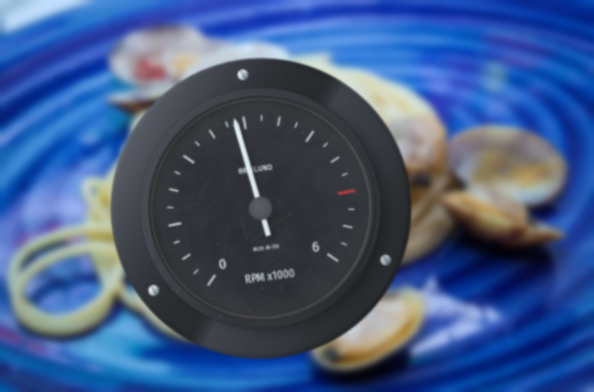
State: **2875** rpm
